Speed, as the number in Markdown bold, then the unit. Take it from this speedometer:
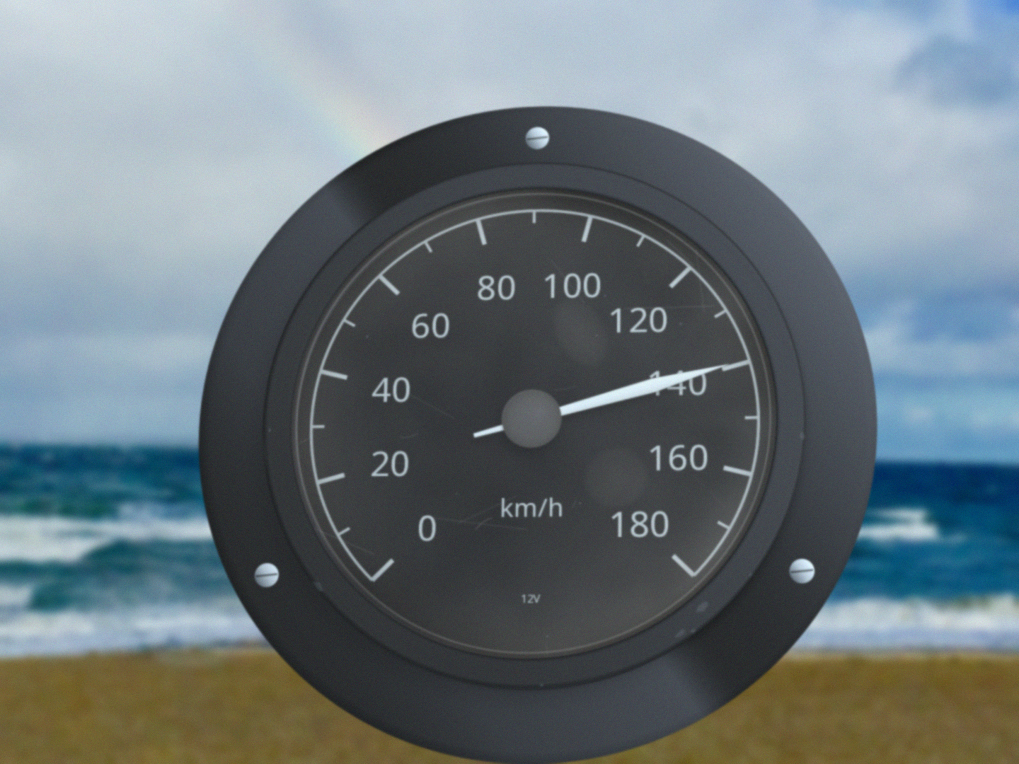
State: **140** km/h
